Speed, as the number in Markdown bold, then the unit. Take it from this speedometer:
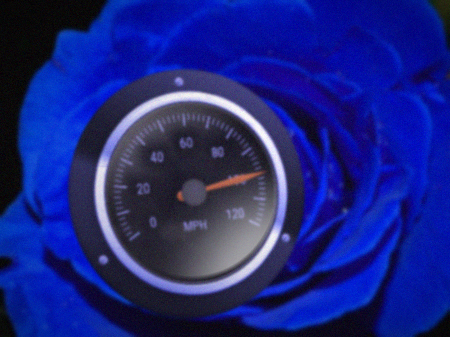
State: **100** mph
